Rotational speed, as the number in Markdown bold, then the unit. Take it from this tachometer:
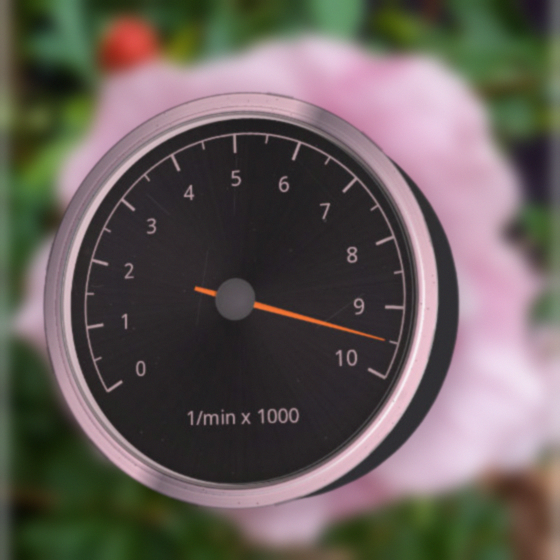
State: **9500** rpm
